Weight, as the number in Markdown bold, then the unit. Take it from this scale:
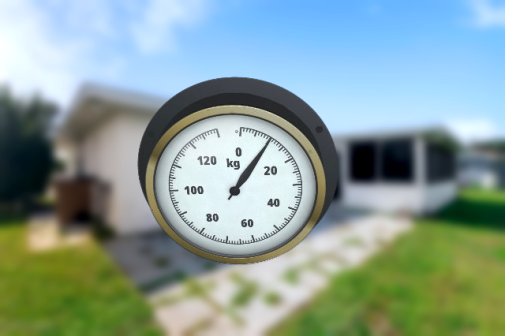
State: **10** kg
